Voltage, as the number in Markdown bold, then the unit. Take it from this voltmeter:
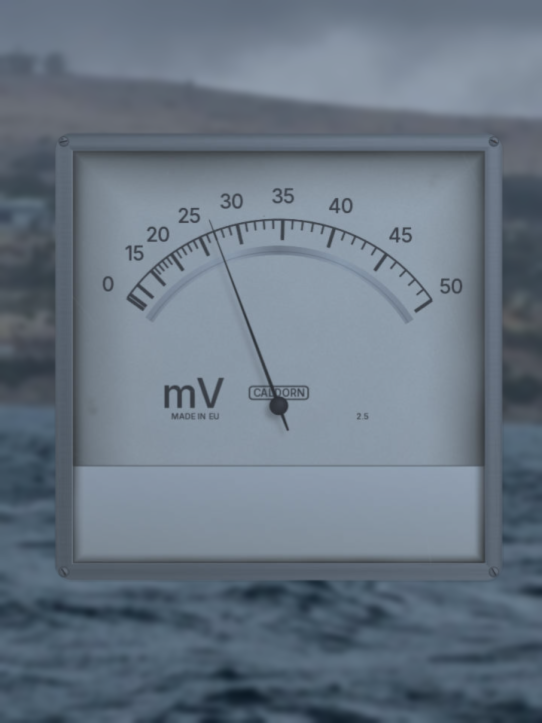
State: **27** mV
